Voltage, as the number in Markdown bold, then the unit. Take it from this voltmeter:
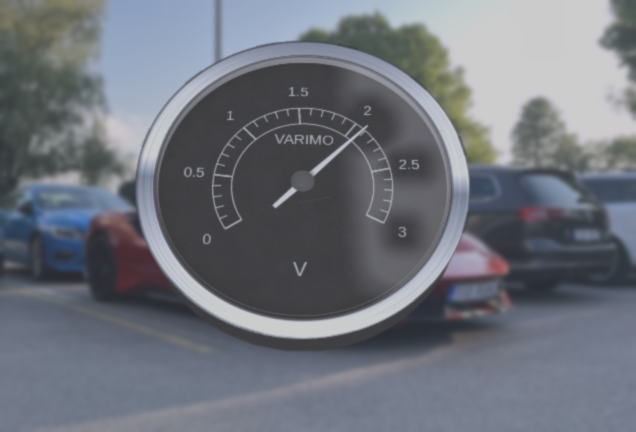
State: **2.1** V
